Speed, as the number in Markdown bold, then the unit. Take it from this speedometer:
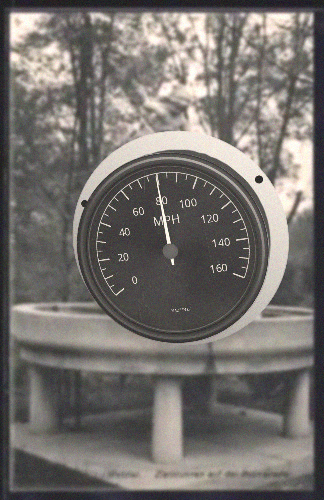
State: **80** mph
